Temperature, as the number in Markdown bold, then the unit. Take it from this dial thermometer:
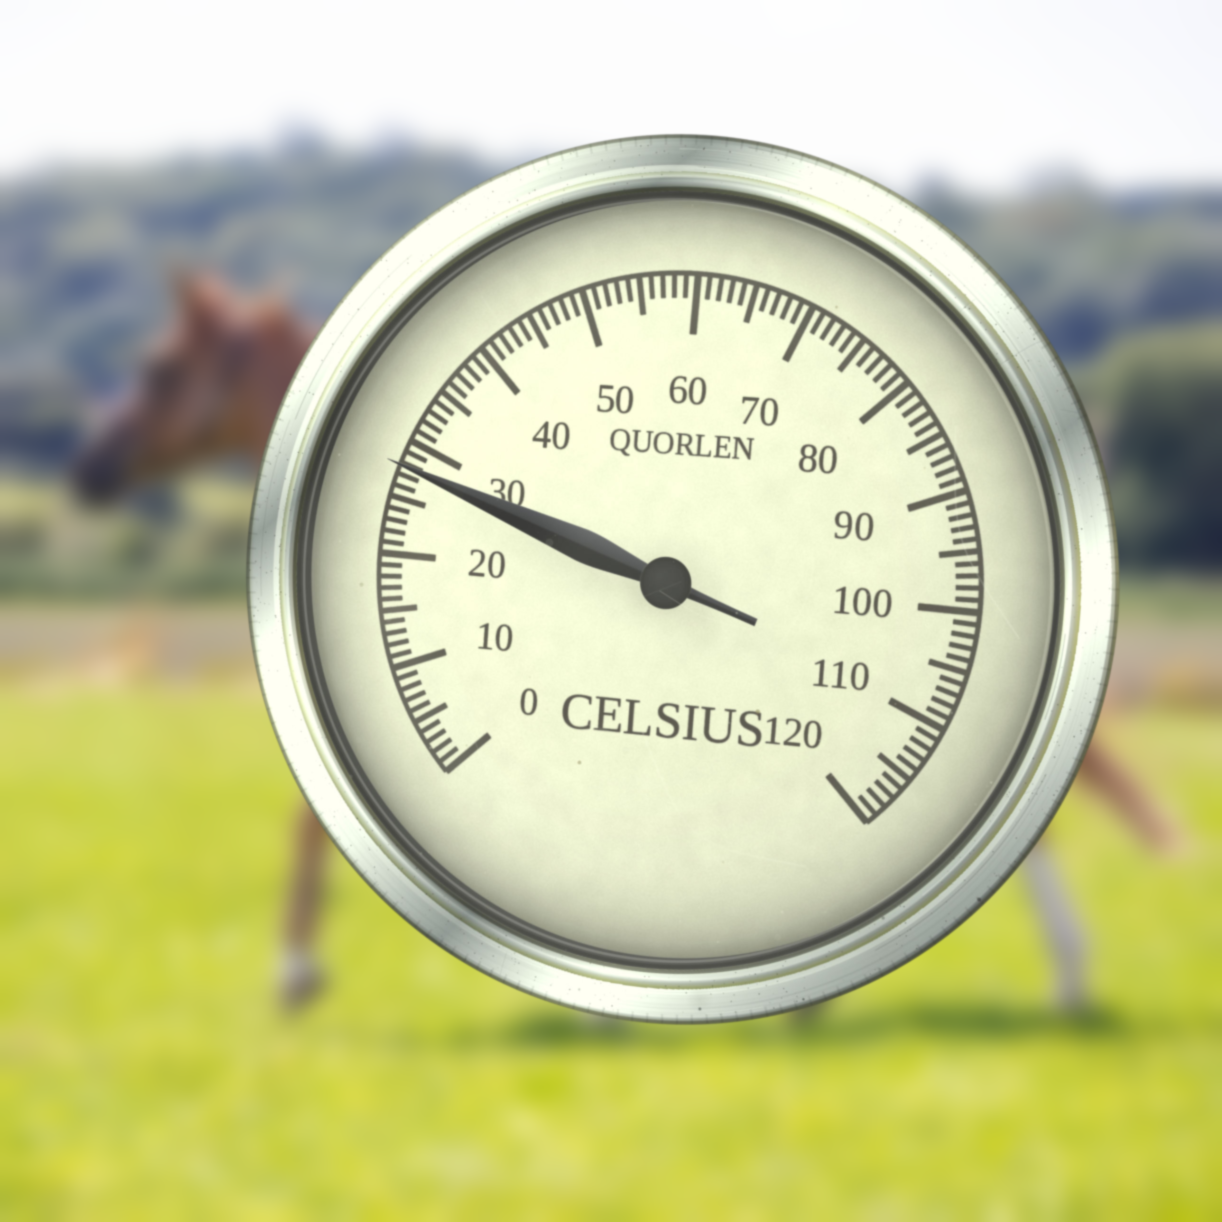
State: **28** °C
